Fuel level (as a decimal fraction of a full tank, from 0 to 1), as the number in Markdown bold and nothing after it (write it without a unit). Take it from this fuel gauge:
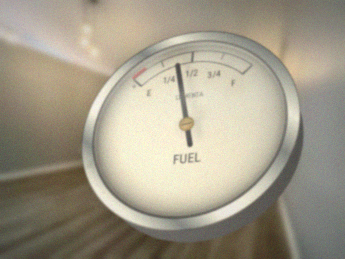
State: **0.375**
